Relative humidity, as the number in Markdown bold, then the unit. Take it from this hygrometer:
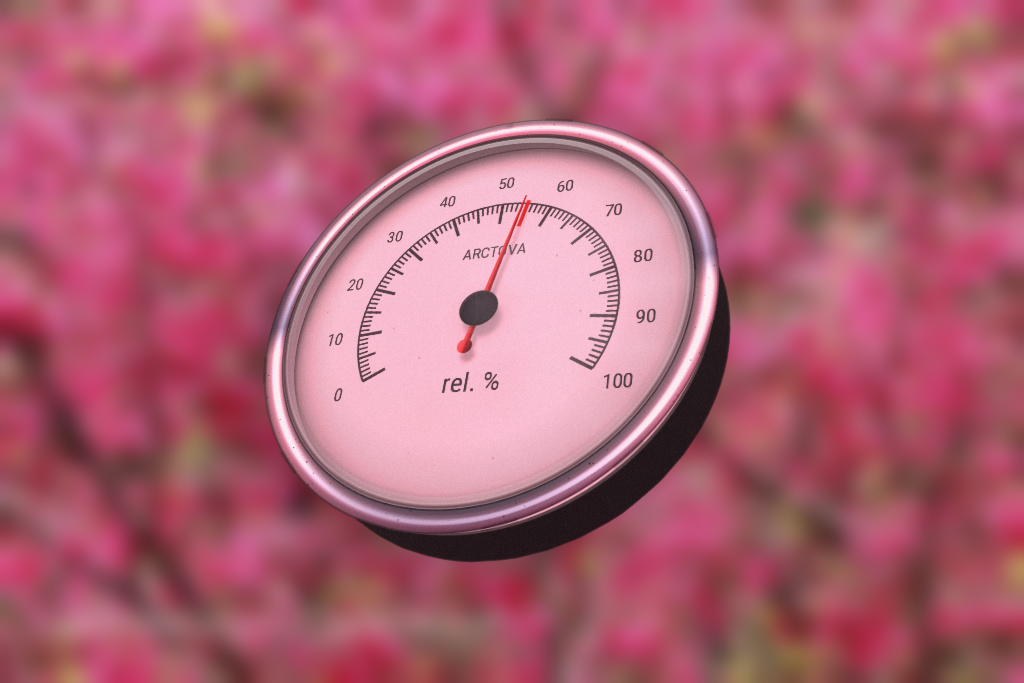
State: **55** %
